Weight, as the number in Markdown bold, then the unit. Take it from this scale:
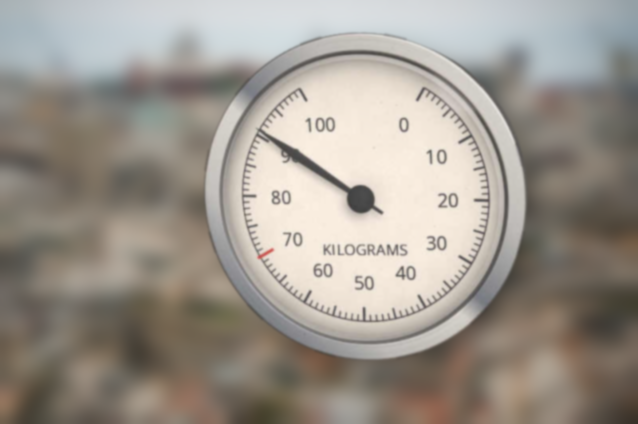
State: **91** kg
